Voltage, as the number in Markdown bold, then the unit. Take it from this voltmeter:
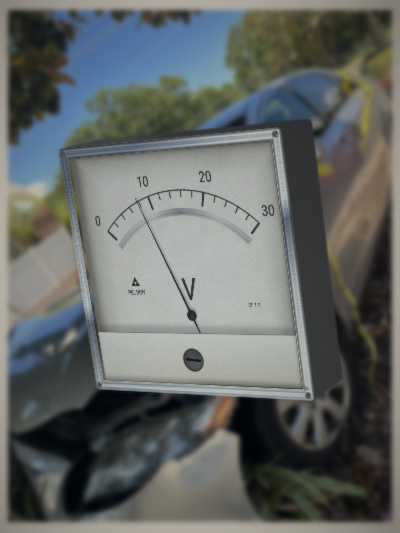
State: **8** V
